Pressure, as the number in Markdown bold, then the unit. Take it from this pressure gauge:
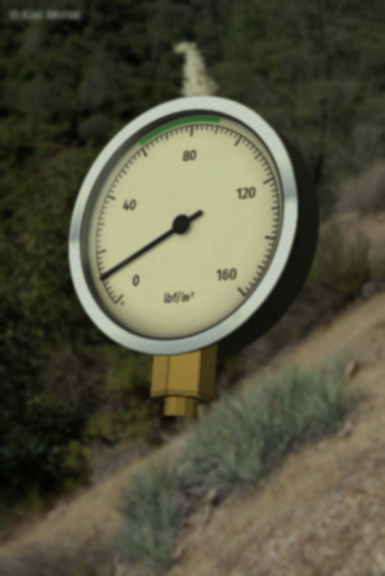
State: **10** psi
